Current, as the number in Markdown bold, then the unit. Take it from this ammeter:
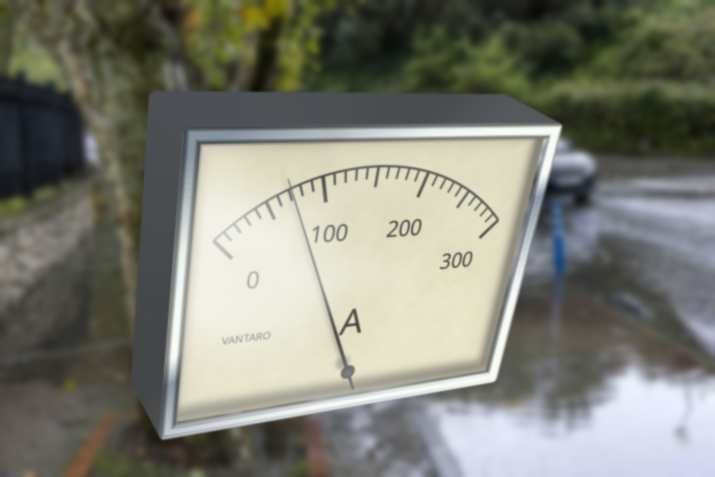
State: **70** A
